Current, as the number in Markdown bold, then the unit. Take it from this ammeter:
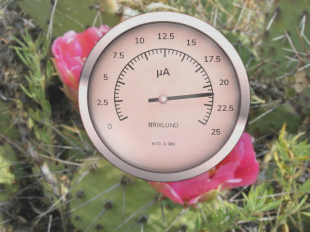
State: **21** µA
